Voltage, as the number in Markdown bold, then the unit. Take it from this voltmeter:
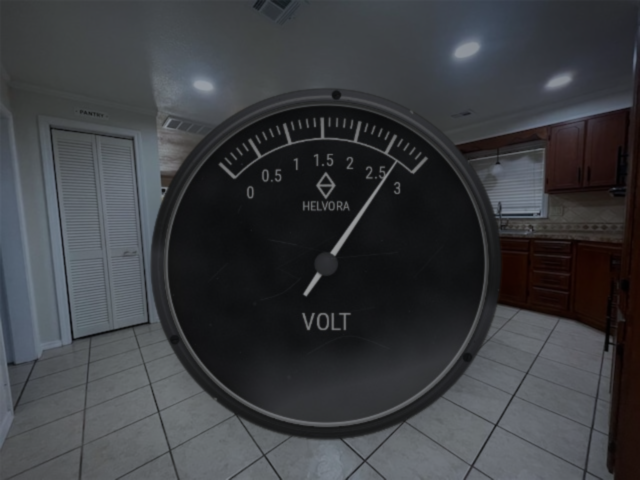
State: **2.7** V
